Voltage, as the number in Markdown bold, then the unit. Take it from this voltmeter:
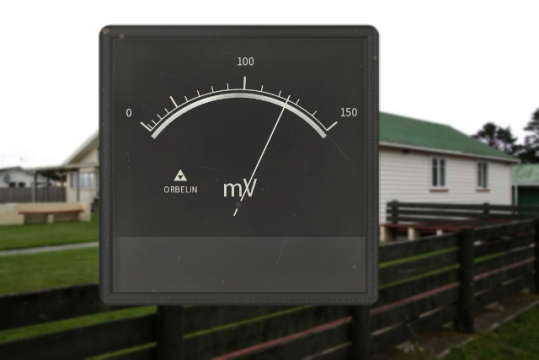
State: **125** mV
